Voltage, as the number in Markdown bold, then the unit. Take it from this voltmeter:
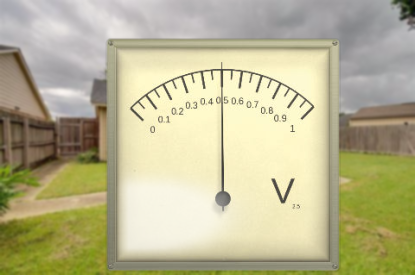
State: **0.5** V
